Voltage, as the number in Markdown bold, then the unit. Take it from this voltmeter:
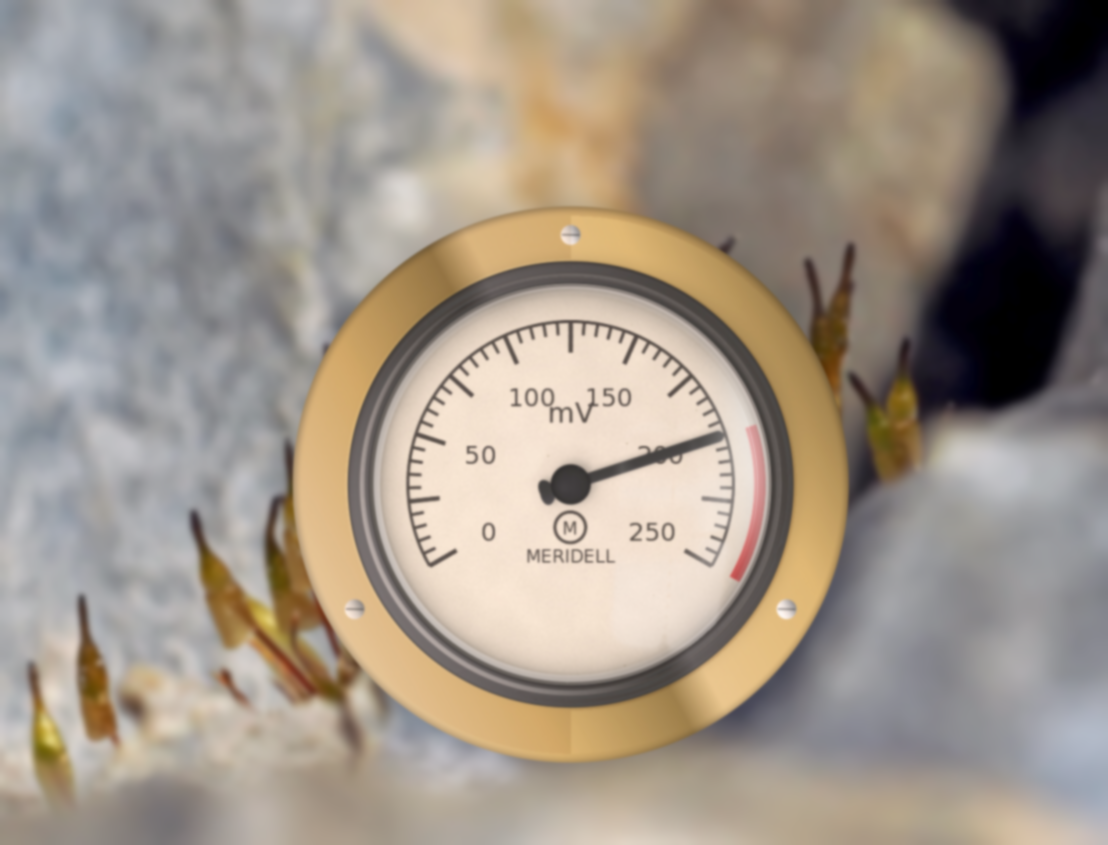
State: **200** mV
